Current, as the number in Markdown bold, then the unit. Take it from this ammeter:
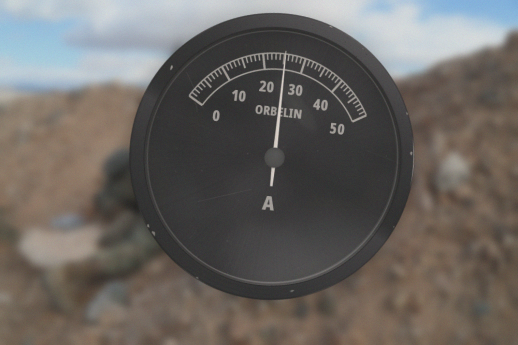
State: **25** A
